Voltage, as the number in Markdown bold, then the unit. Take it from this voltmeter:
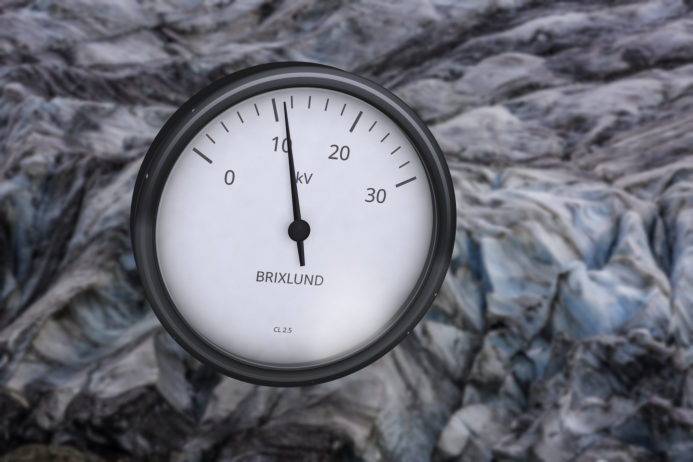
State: **11** kV
